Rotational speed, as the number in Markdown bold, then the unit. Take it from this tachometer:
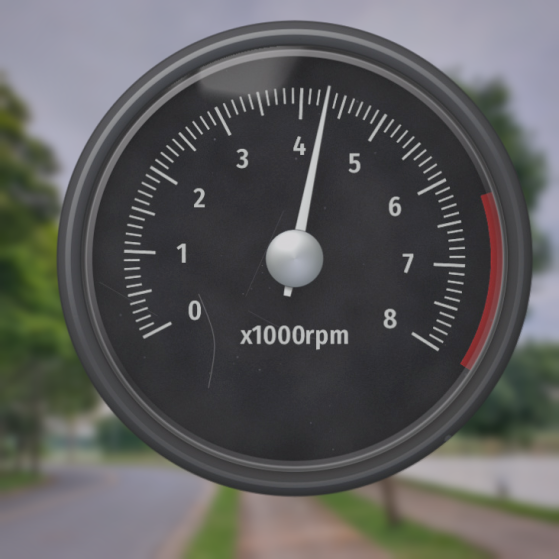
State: **4300** rpm
